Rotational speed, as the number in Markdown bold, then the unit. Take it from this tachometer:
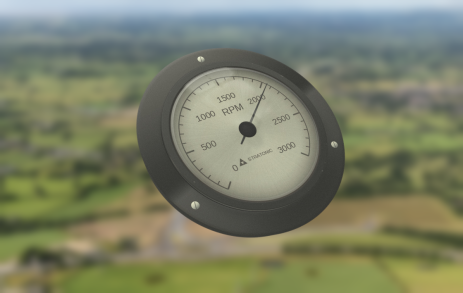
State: **2050** rpm
